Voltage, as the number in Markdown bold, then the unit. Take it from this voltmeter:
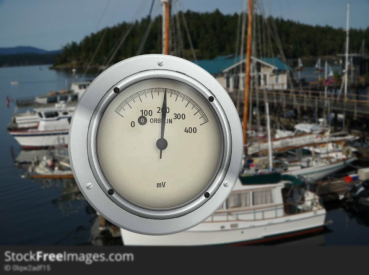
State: **200** mV
